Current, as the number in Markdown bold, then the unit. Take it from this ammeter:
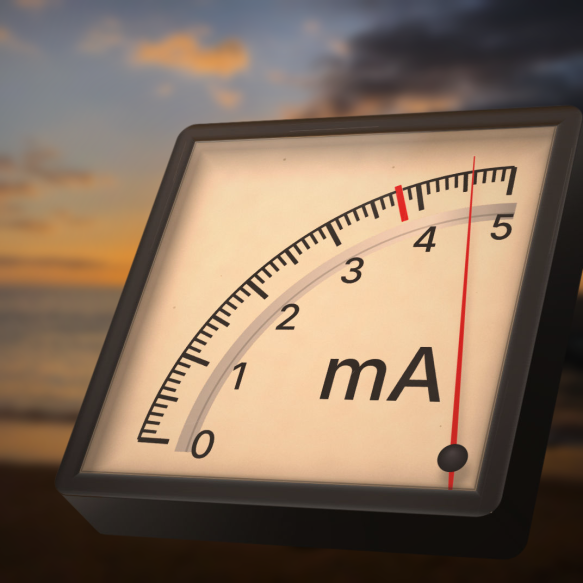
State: **4.6** mA
